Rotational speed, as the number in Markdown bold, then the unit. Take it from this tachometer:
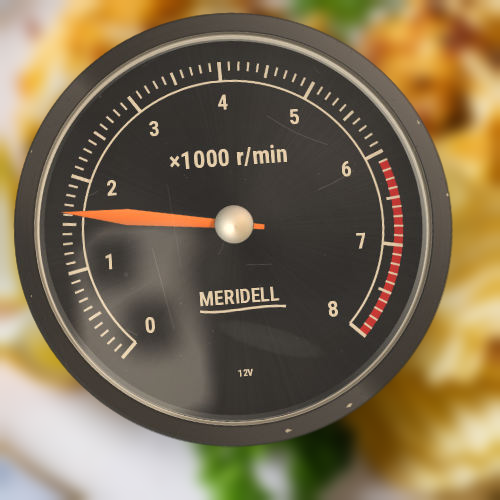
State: **1600** rpm
